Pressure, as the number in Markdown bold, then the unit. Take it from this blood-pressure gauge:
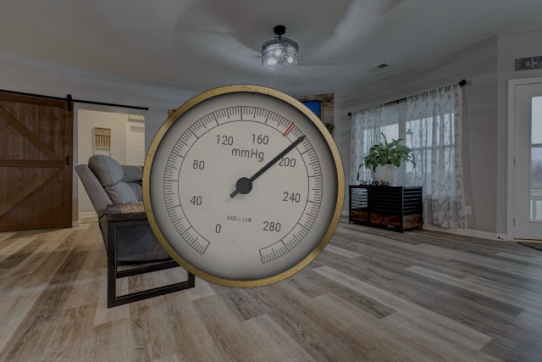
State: **190** mmHg
